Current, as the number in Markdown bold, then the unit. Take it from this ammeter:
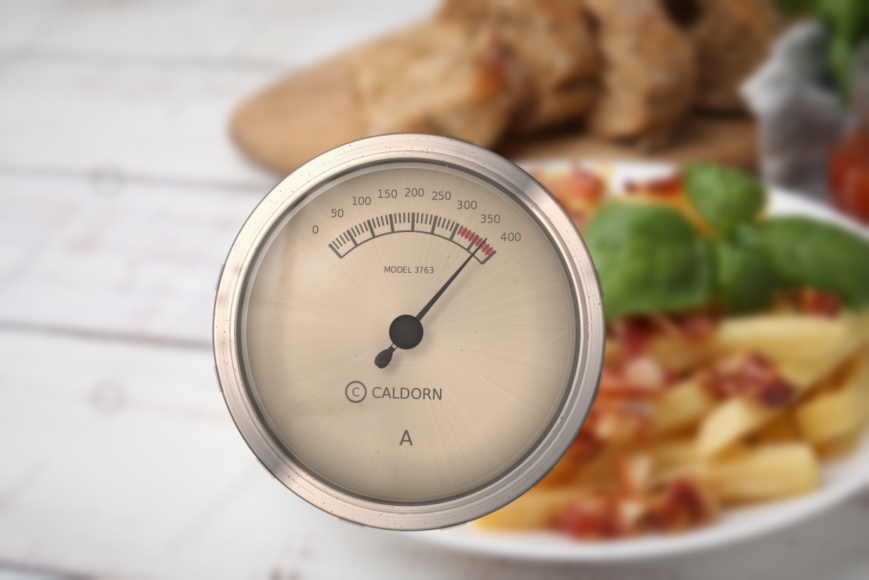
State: **370** A
